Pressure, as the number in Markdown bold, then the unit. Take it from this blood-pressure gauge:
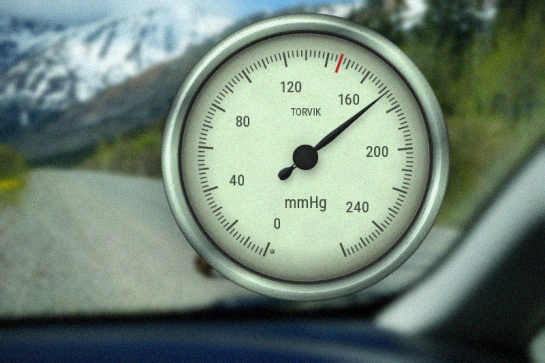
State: **172** mmHg
